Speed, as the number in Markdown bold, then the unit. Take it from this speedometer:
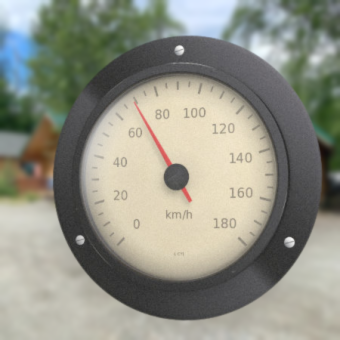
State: **70** km/h
